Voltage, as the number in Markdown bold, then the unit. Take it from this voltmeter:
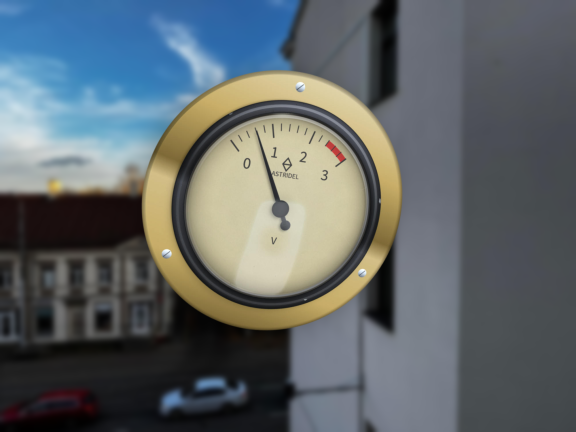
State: **0.6** V
